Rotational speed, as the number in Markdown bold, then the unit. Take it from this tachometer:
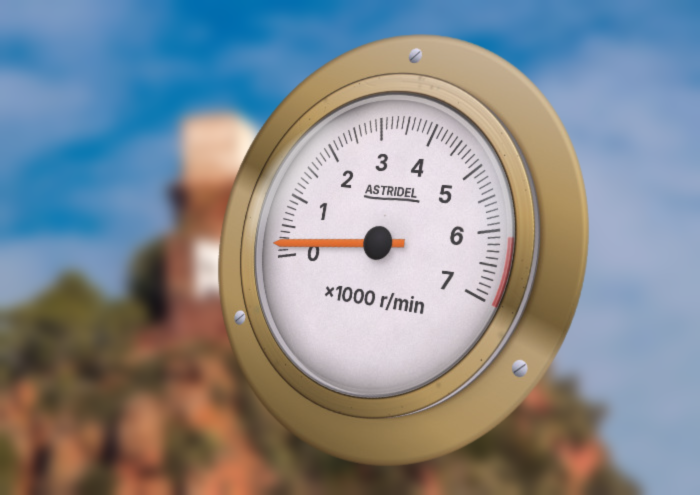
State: **200** rpm
